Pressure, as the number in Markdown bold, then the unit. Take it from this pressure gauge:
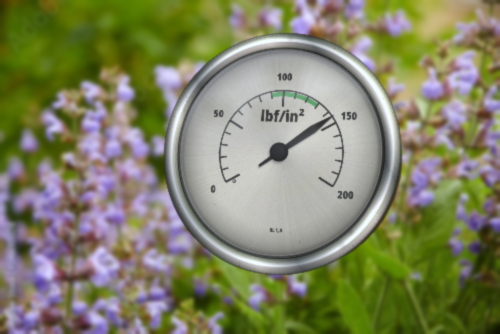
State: **145** psi
